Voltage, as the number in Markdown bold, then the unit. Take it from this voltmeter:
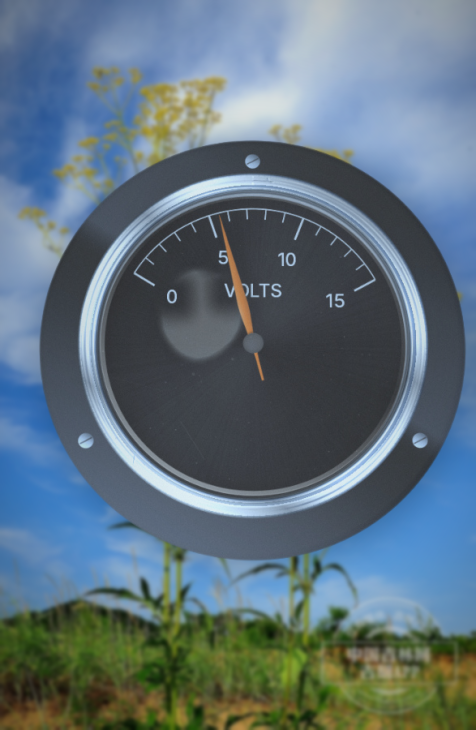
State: **5.5** V
